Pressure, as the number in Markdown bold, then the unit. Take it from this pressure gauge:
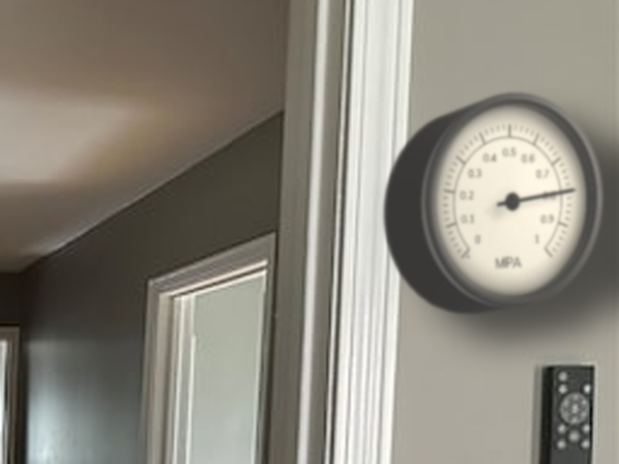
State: **0.8** MPa
